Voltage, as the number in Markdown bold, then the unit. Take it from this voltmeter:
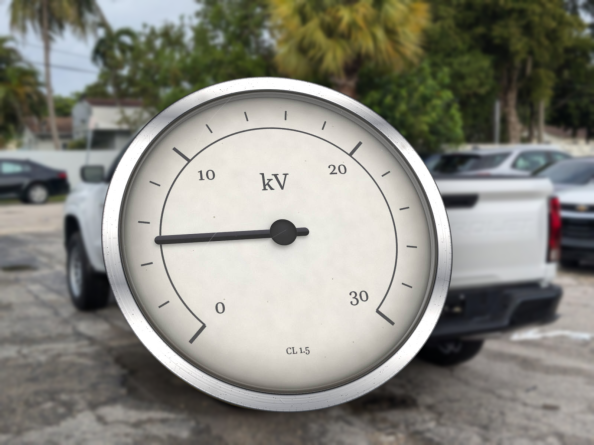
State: **5** kV
